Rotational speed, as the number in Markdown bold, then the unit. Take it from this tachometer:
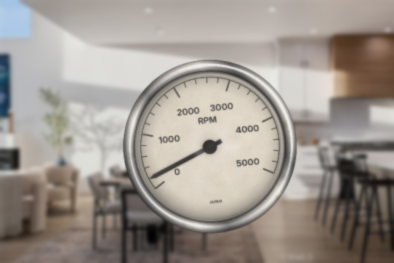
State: **200** rpm
